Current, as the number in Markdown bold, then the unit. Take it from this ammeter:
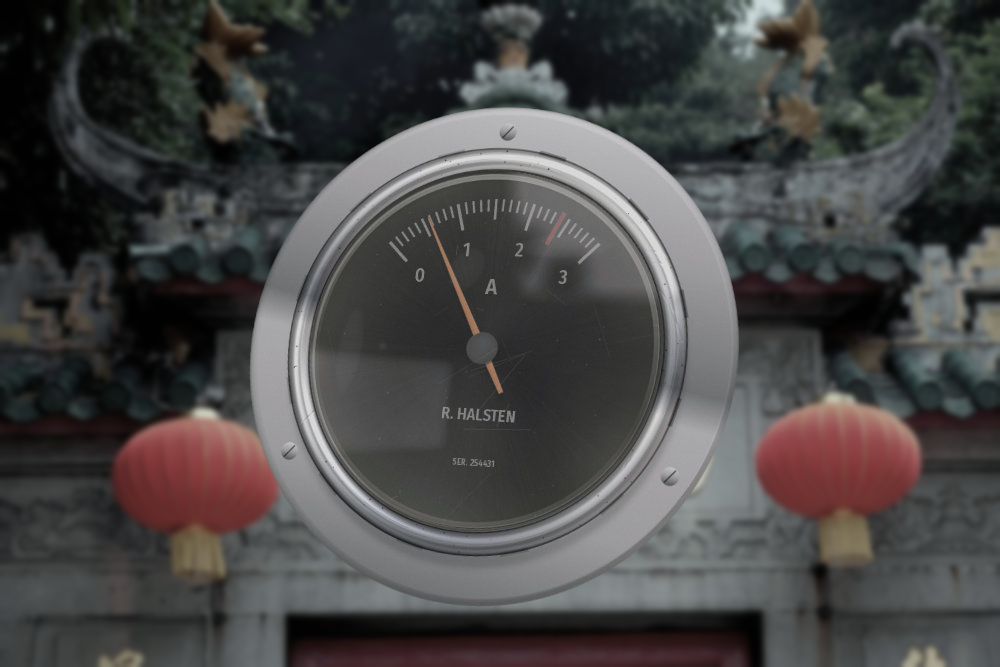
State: **0.6** A
